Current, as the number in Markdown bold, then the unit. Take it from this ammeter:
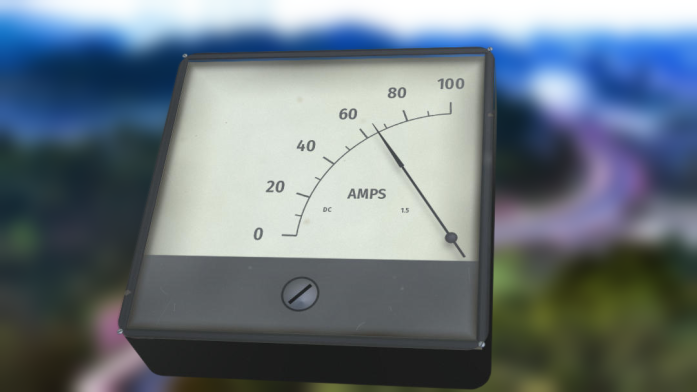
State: **65** A
